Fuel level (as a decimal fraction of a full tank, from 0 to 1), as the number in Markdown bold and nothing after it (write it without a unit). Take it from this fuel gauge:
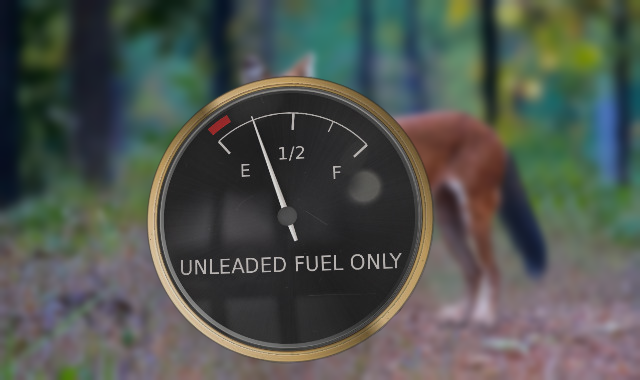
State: **0.25**
